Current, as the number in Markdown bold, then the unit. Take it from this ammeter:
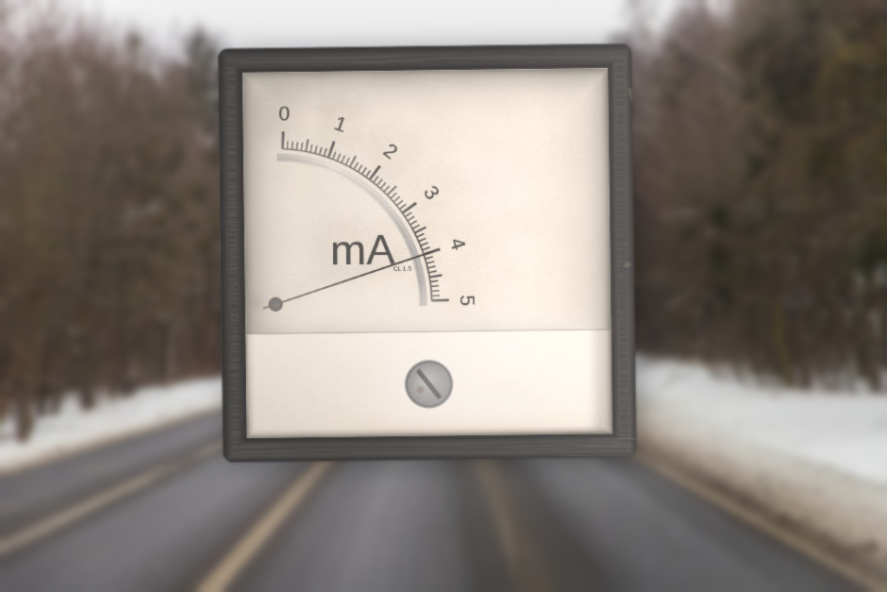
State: **4** mA
